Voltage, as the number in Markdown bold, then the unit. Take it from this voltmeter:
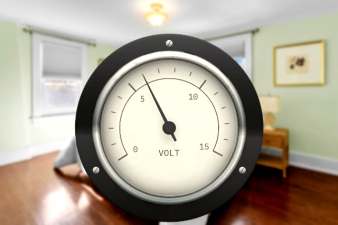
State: **6** V
